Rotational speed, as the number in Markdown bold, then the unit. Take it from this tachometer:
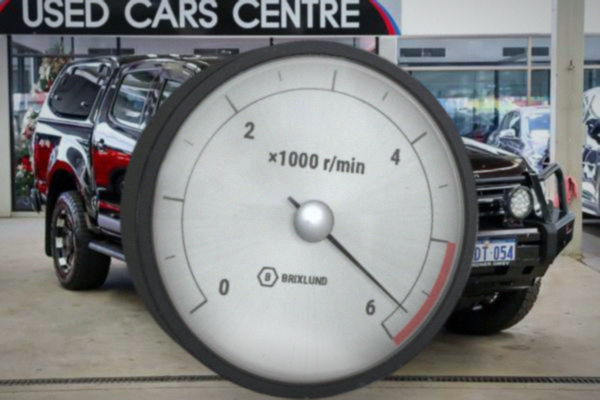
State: **5750** rpm
